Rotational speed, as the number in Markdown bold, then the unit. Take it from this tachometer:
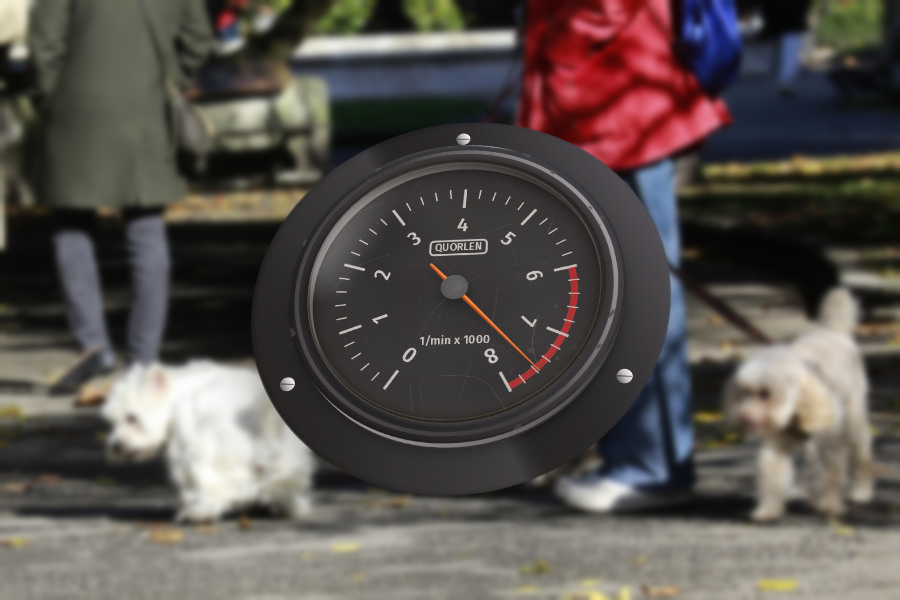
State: **7600** rpm
